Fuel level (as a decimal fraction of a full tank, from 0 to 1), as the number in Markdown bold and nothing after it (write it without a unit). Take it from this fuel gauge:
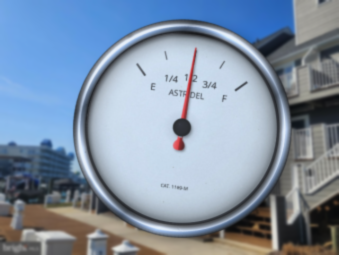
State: **0.5**
